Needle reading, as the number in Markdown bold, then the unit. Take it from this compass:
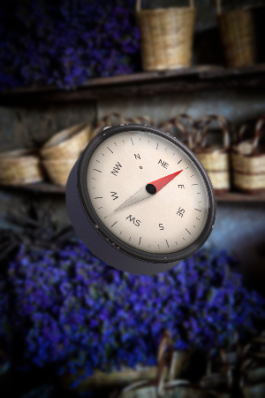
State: **70** °
